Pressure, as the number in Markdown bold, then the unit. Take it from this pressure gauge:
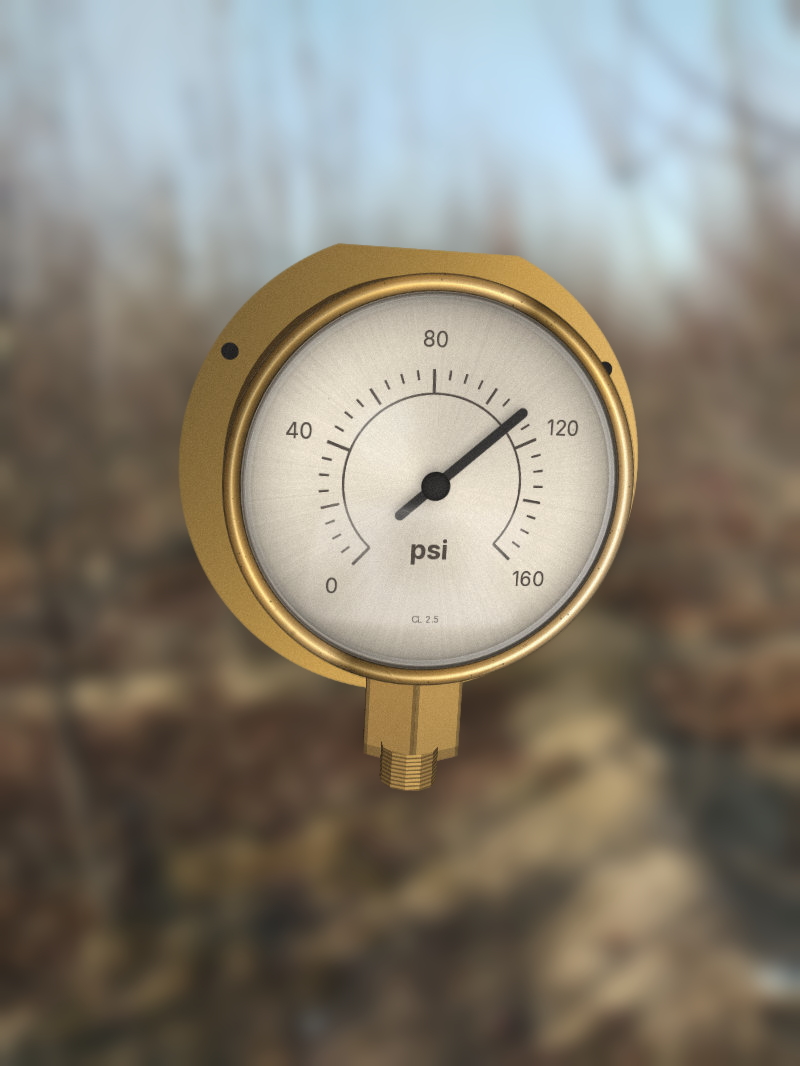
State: **110** psi
